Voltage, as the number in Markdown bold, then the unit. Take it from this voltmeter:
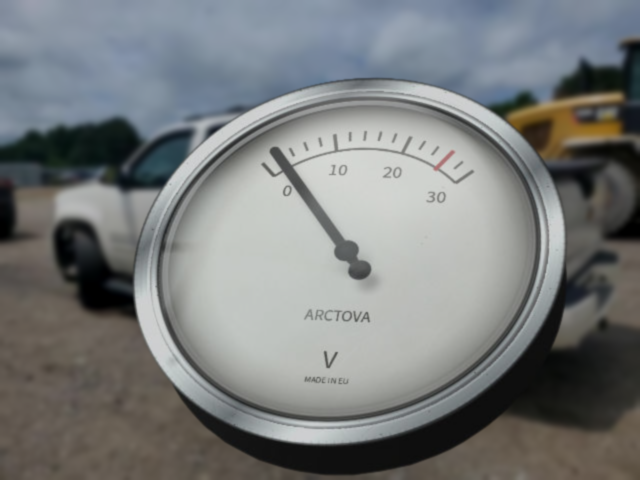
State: **2** V
